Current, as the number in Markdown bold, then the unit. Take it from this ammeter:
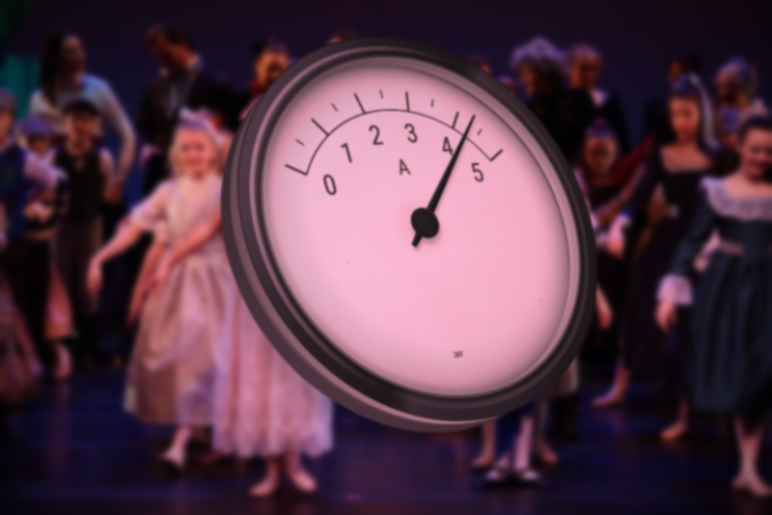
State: **4.25** A
